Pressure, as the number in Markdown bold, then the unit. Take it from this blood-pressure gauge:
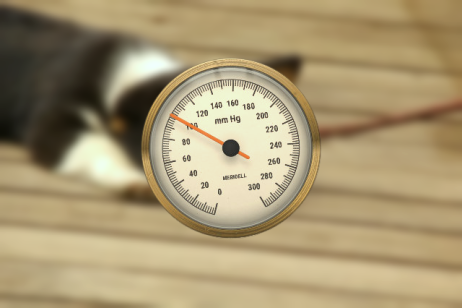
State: **100** mmHg
